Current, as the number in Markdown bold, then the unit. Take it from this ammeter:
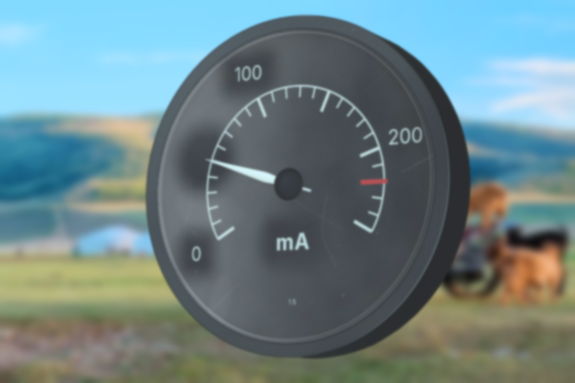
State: **50** mA
